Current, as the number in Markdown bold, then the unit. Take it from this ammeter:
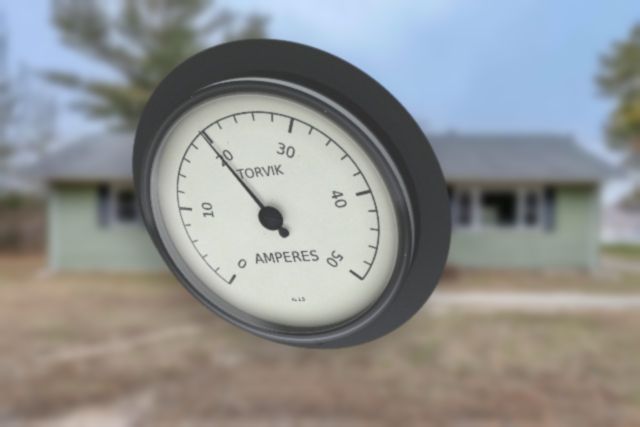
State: **20** A
